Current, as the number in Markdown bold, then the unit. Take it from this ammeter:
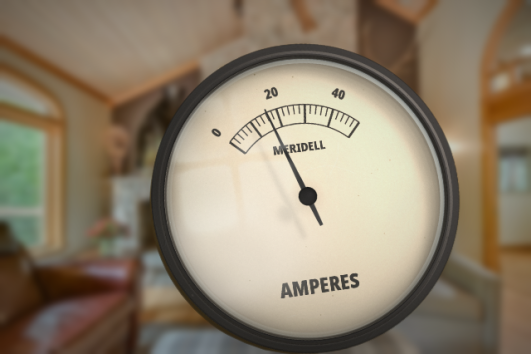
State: **16** A
